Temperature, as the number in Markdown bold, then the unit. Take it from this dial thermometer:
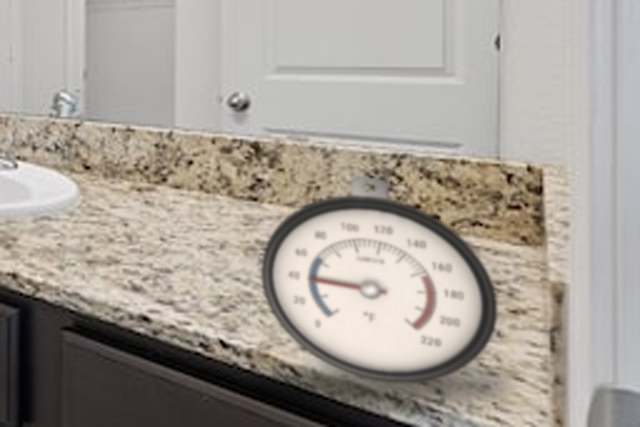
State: **40** °F
